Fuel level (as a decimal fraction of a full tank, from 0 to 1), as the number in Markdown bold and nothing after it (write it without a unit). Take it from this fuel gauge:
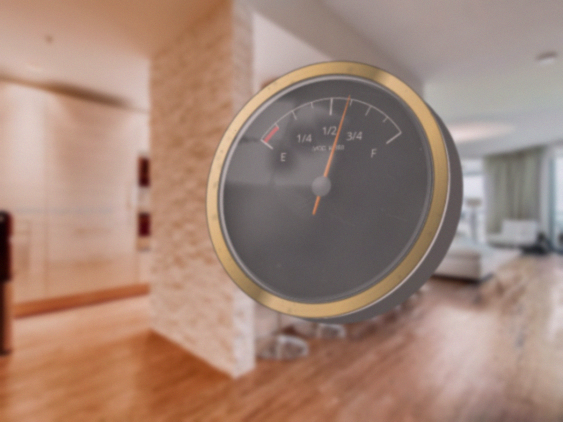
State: **0.625**
